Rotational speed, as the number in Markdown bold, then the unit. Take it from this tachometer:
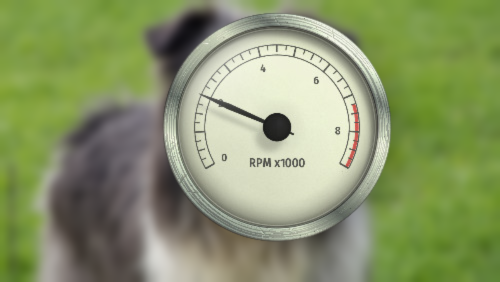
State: **2000** rpm
